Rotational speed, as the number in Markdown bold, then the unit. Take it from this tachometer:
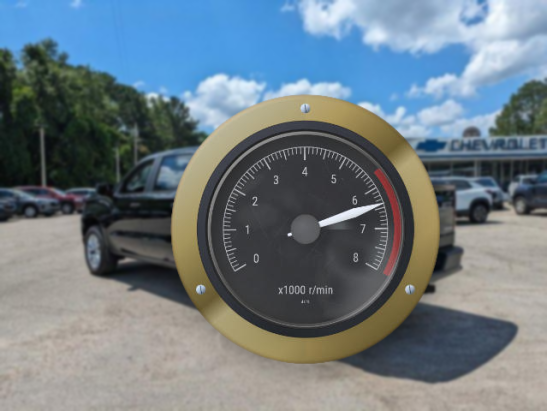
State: **6400** rpm
